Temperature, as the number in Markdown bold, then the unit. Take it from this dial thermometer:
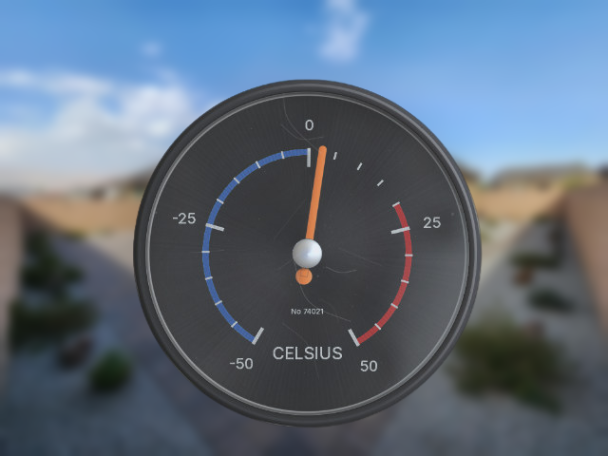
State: **2.5** °C
